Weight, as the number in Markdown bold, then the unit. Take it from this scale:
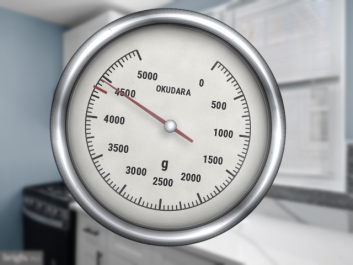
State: **4450** g
